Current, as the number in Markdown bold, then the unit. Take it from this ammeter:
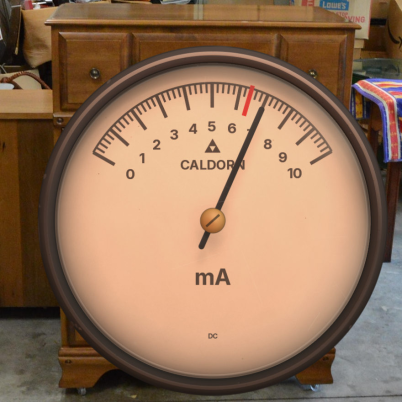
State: **7** mA
